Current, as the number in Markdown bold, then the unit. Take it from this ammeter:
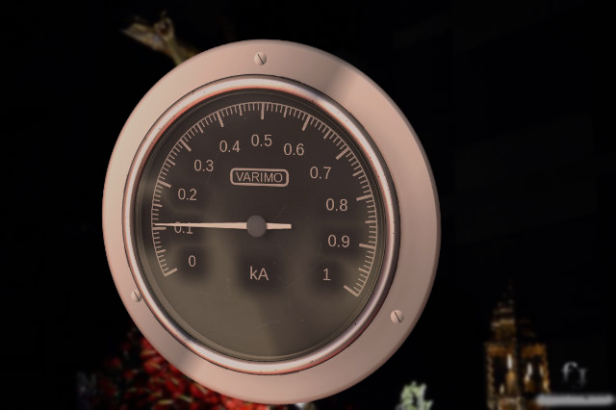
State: **0.11** kA
